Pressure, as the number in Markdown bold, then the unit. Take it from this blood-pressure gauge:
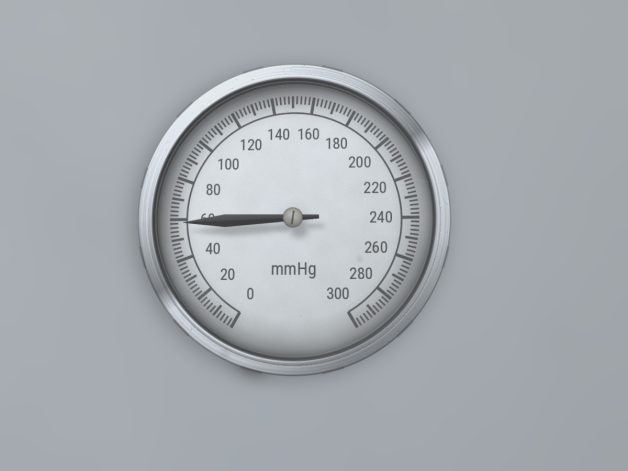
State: **58** mmHg
